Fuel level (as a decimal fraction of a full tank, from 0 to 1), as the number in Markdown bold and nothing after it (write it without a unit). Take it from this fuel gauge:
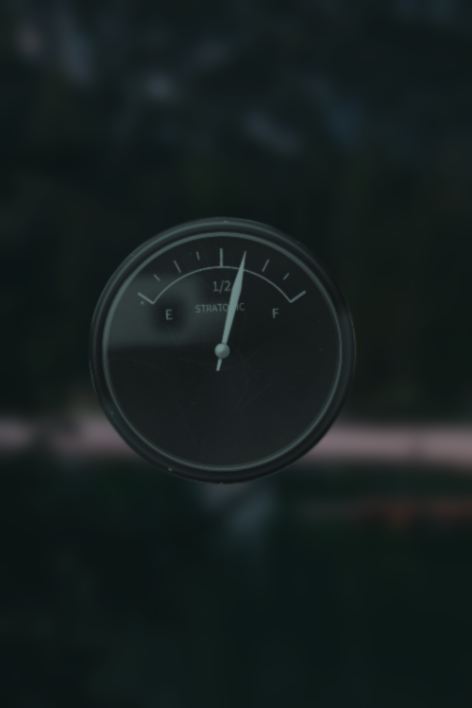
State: **0.625**
